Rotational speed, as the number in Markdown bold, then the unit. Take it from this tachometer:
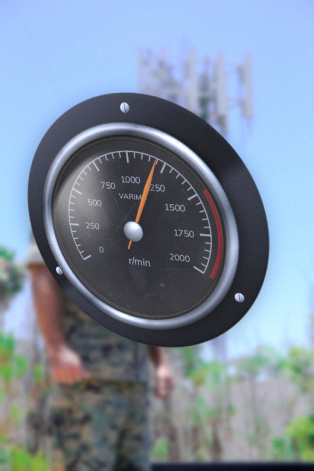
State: **1200** rpm
